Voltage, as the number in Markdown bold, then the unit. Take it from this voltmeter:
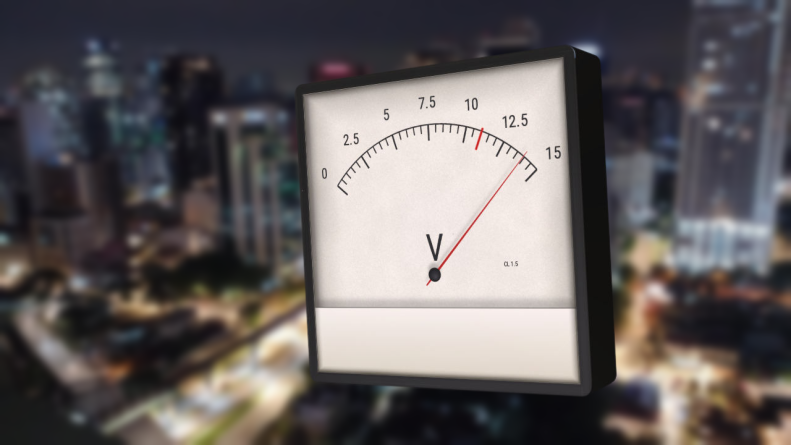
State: **14** V
